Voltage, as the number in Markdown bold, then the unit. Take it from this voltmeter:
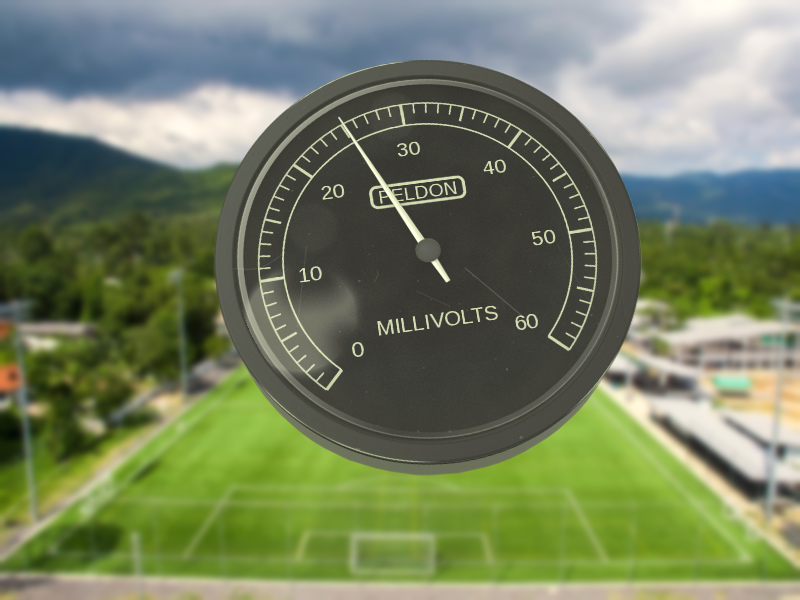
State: **25** mV
